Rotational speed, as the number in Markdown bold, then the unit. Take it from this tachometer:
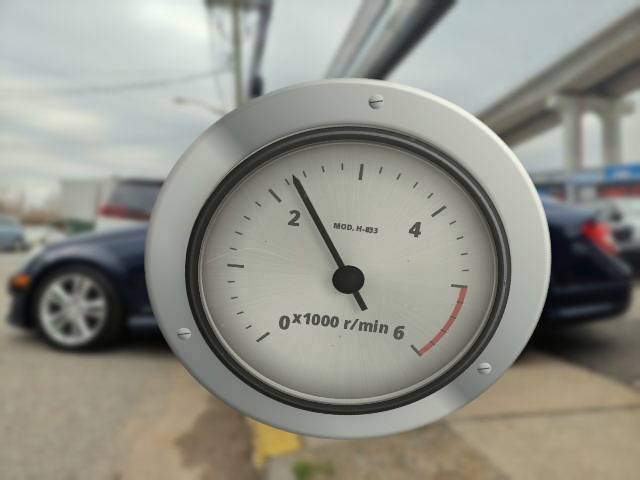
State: **2300** rpm
